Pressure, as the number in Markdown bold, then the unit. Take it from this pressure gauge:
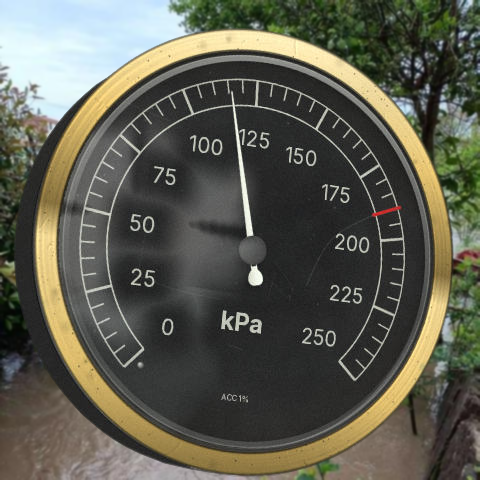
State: **115** kPa
